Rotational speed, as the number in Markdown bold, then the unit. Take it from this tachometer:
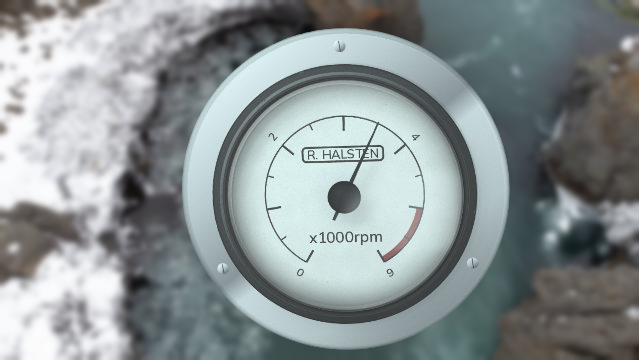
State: **3500** rpm
